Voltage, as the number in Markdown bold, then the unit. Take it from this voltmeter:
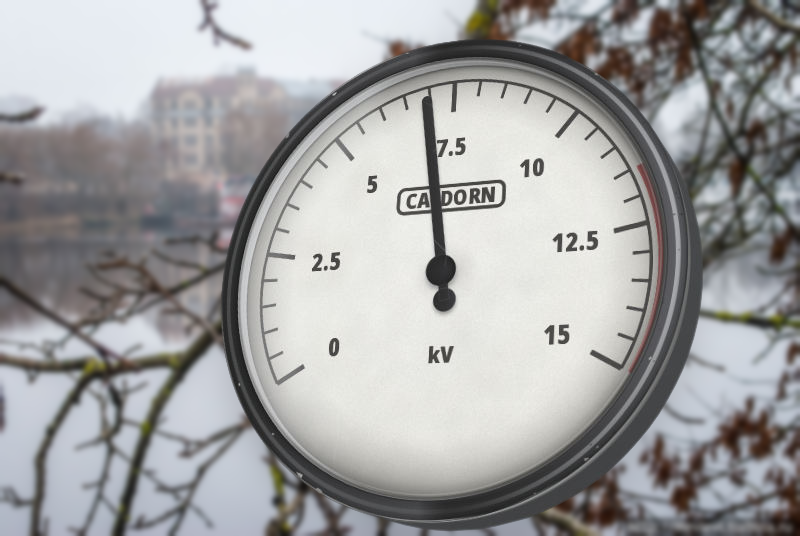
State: **7** kV
